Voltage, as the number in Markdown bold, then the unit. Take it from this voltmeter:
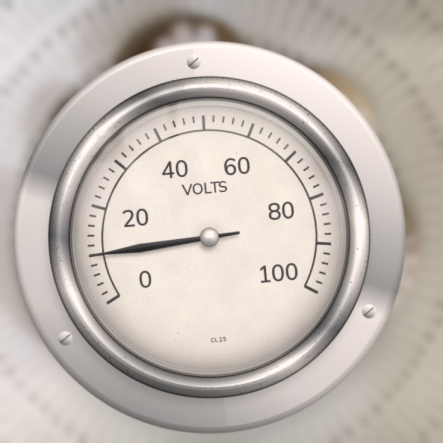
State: **10** V
